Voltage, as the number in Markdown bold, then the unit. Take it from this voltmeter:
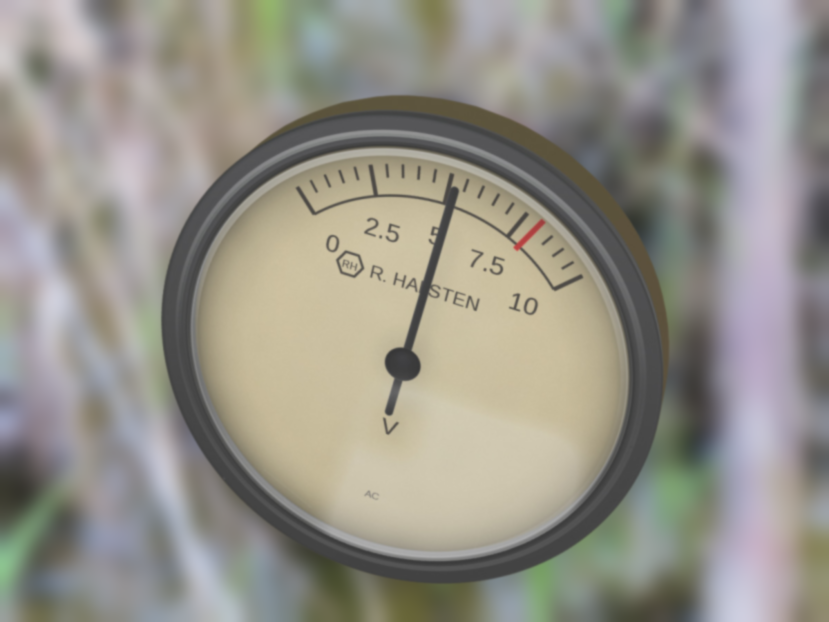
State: **5.25** V
